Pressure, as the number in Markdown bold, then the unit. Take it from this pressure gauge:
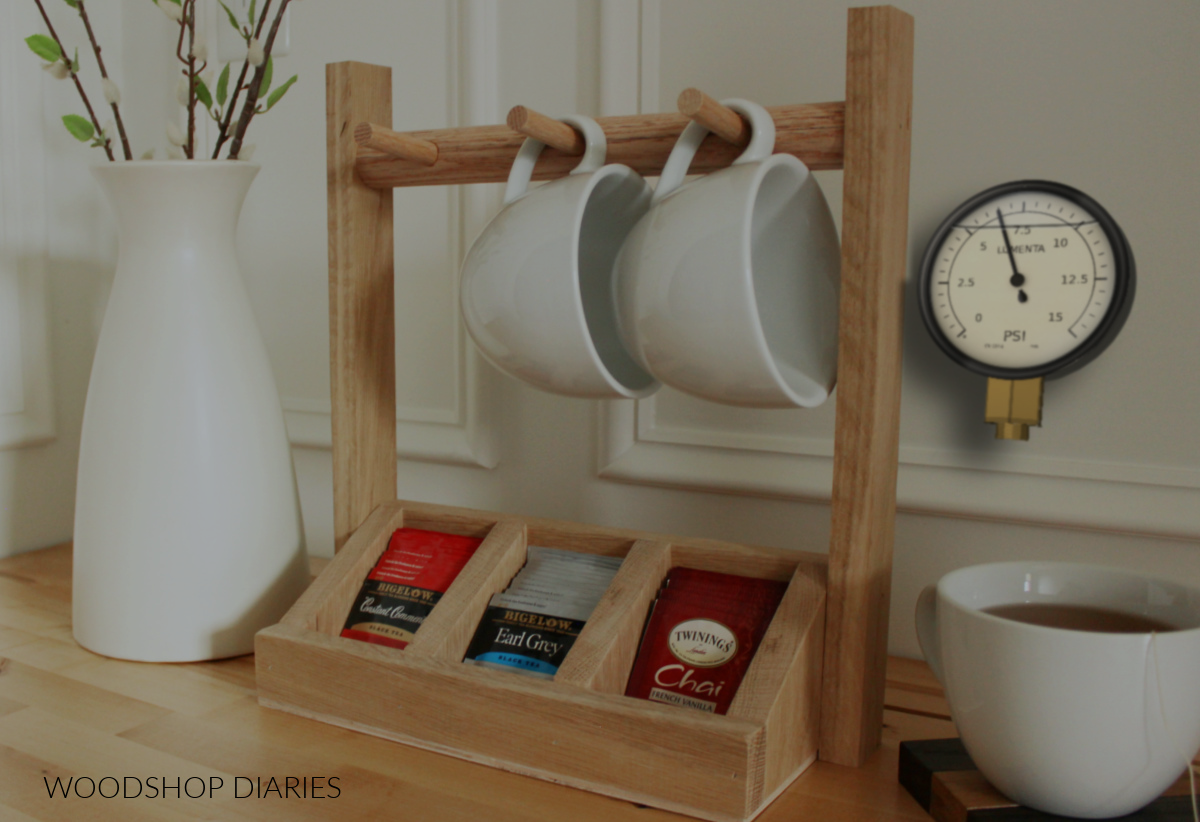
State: **6.5** psi
